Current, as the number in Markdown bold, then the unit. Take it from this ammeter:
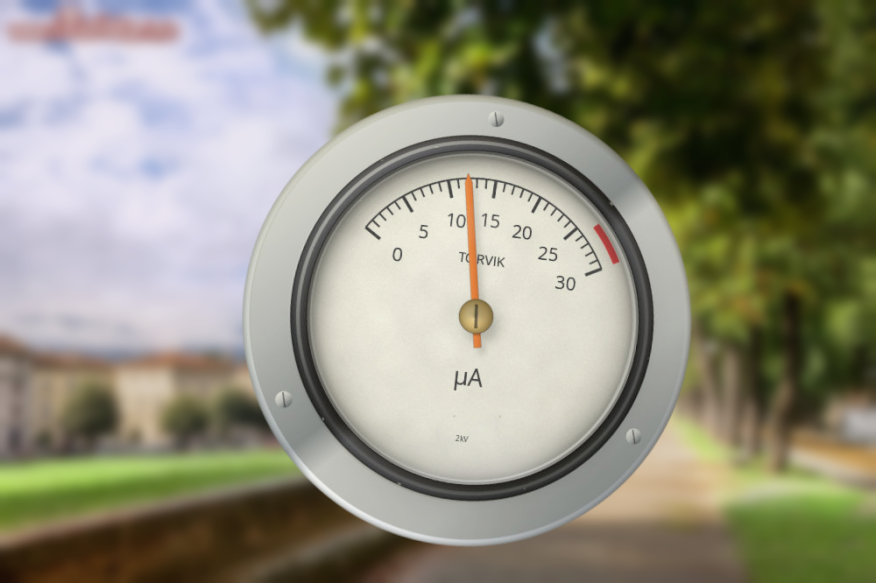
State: **12** µA
